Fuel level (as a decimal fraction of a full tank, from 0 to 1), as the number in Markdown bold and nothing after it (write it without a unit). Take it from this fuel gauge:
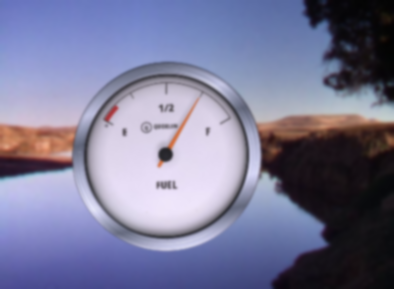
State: **0.75**
